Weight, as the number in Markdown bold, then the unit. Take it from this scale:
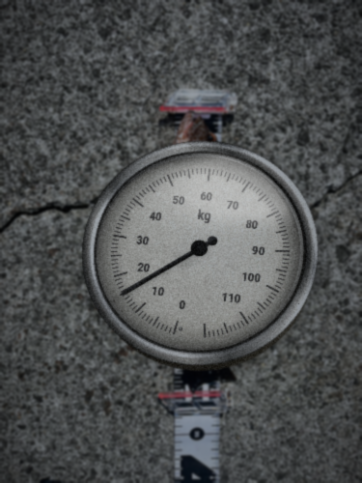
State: **15** kg
